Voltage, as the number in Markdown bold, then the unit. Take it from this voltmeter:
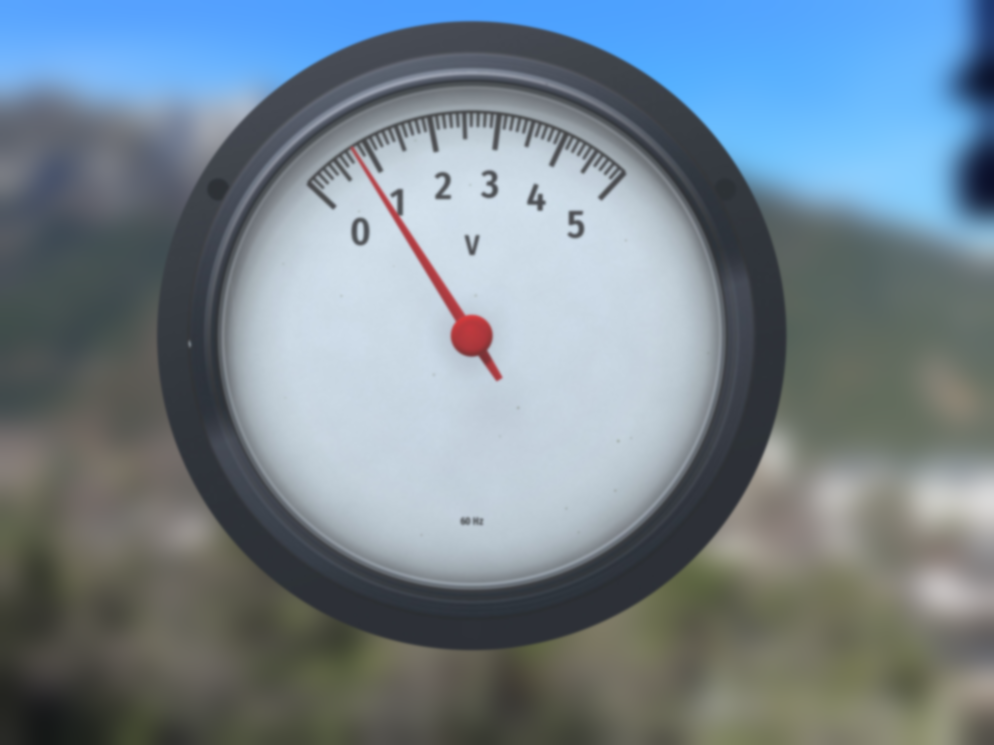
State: **0.8** V
